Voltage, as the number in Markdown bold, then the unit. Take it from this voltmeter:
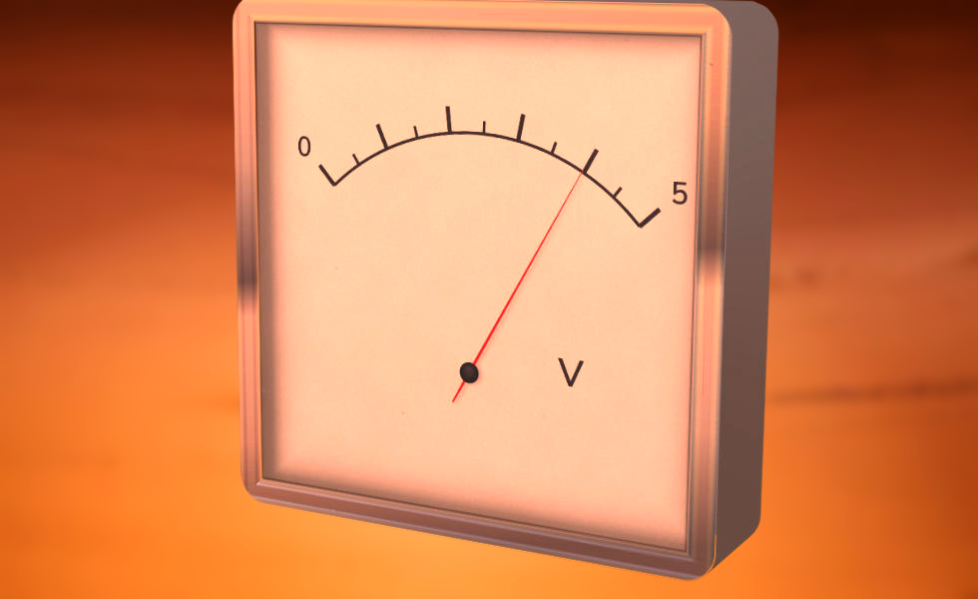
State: **4** V
